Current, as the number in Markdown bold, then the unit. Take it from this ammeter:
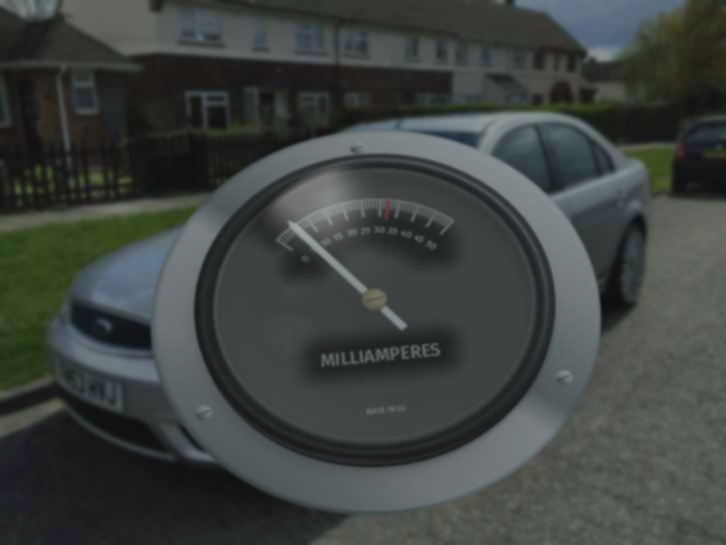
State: **5** mA
